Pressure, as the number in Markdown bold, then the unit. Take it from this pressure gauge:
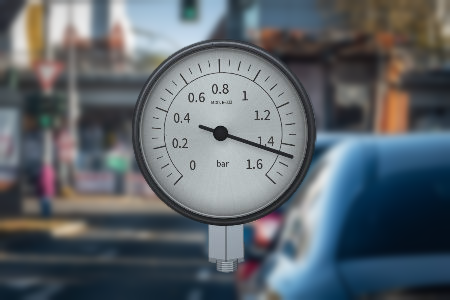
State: **1.45** bar
